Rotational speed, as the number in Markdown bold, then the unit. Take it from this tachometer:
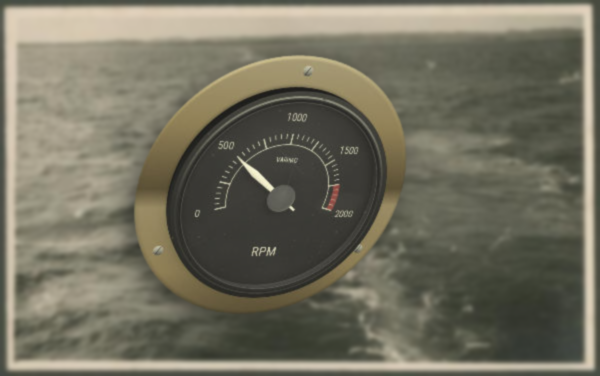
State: **500** rpm
